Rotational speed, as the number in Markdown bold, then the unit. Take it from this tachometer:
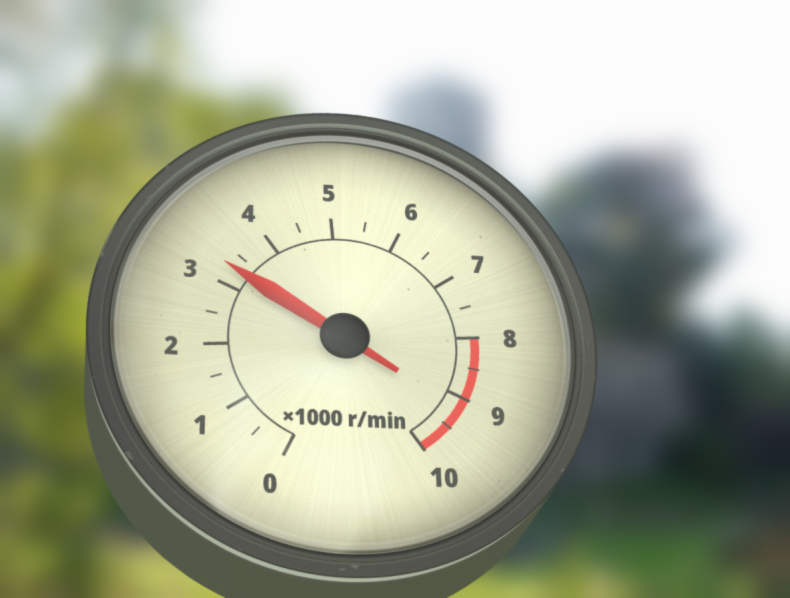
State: **3250** rpm
